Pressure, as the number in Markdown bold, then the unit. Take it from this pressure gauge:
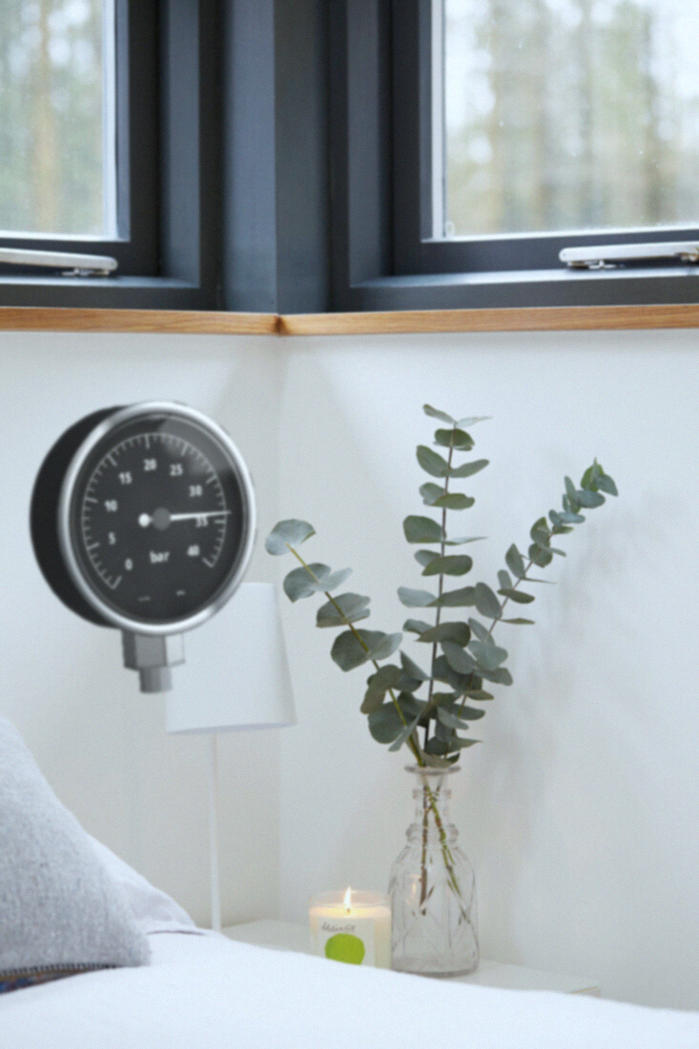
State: **34** bar
